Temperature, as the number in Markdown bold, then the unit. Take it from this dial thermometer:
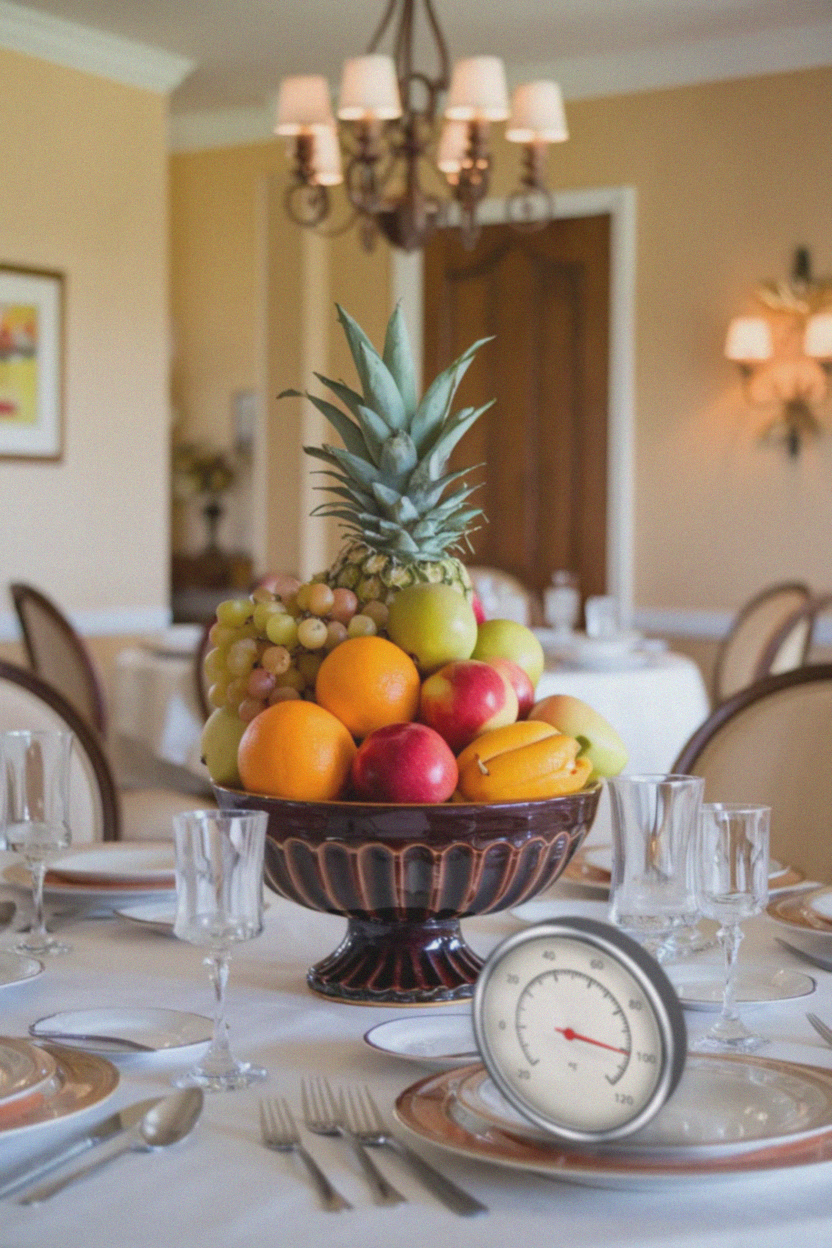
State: **100** °F
